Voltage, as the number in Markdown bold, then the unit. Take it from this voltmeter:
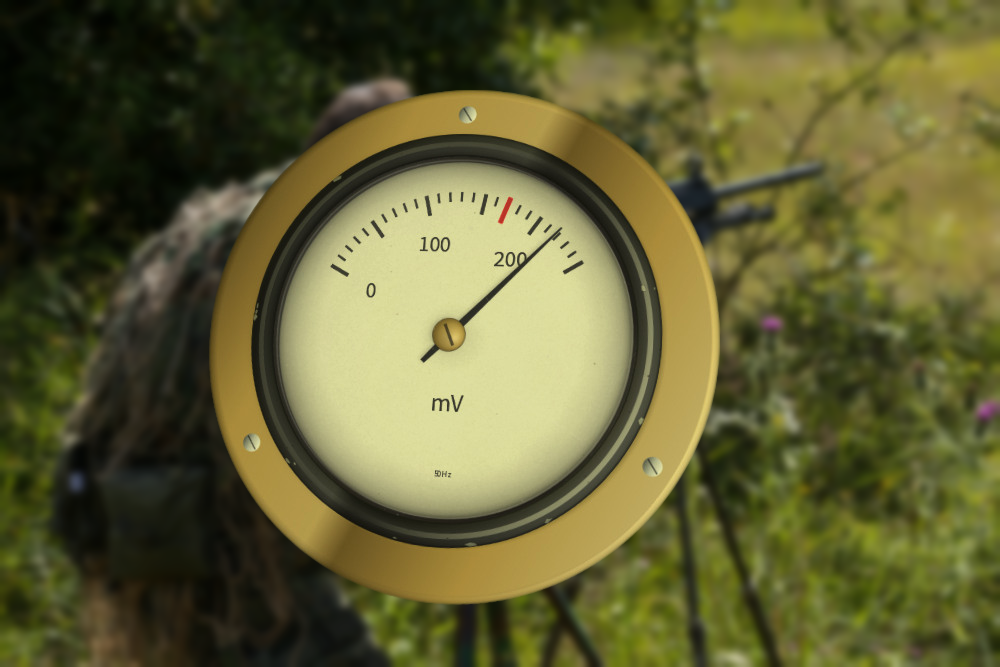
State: **220** mV
